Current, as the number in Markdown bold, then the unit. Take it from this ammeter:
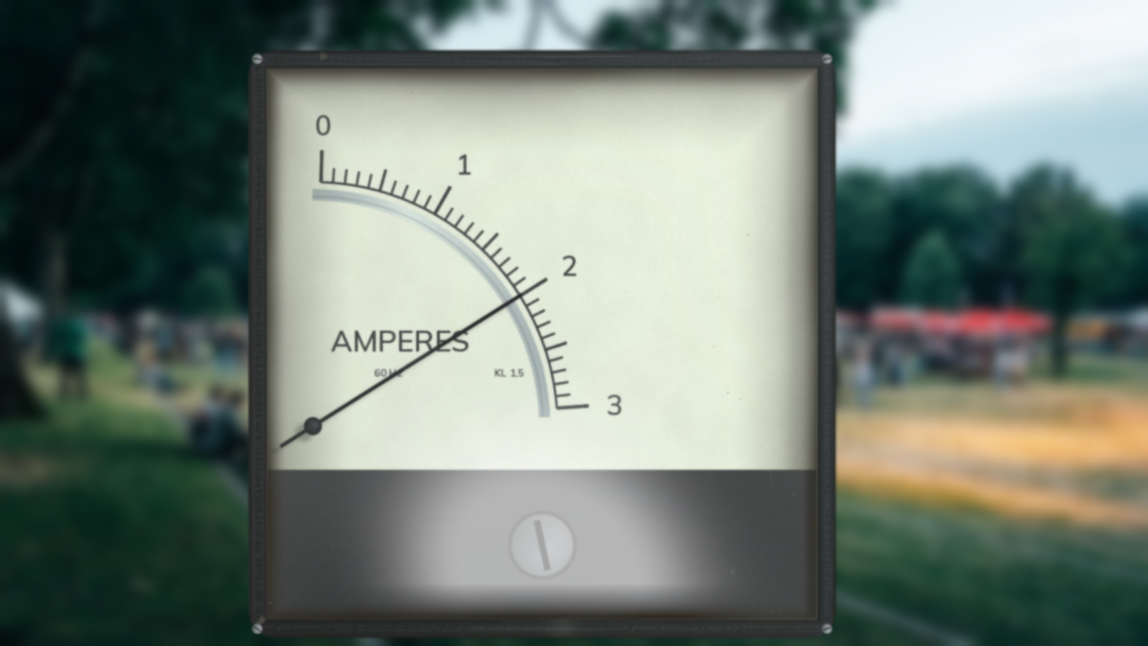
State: **2** A
